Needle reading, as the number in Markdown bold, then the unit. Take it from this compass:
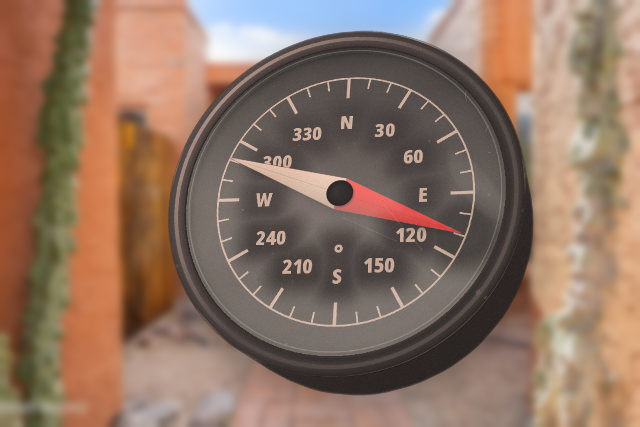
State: **110** °
